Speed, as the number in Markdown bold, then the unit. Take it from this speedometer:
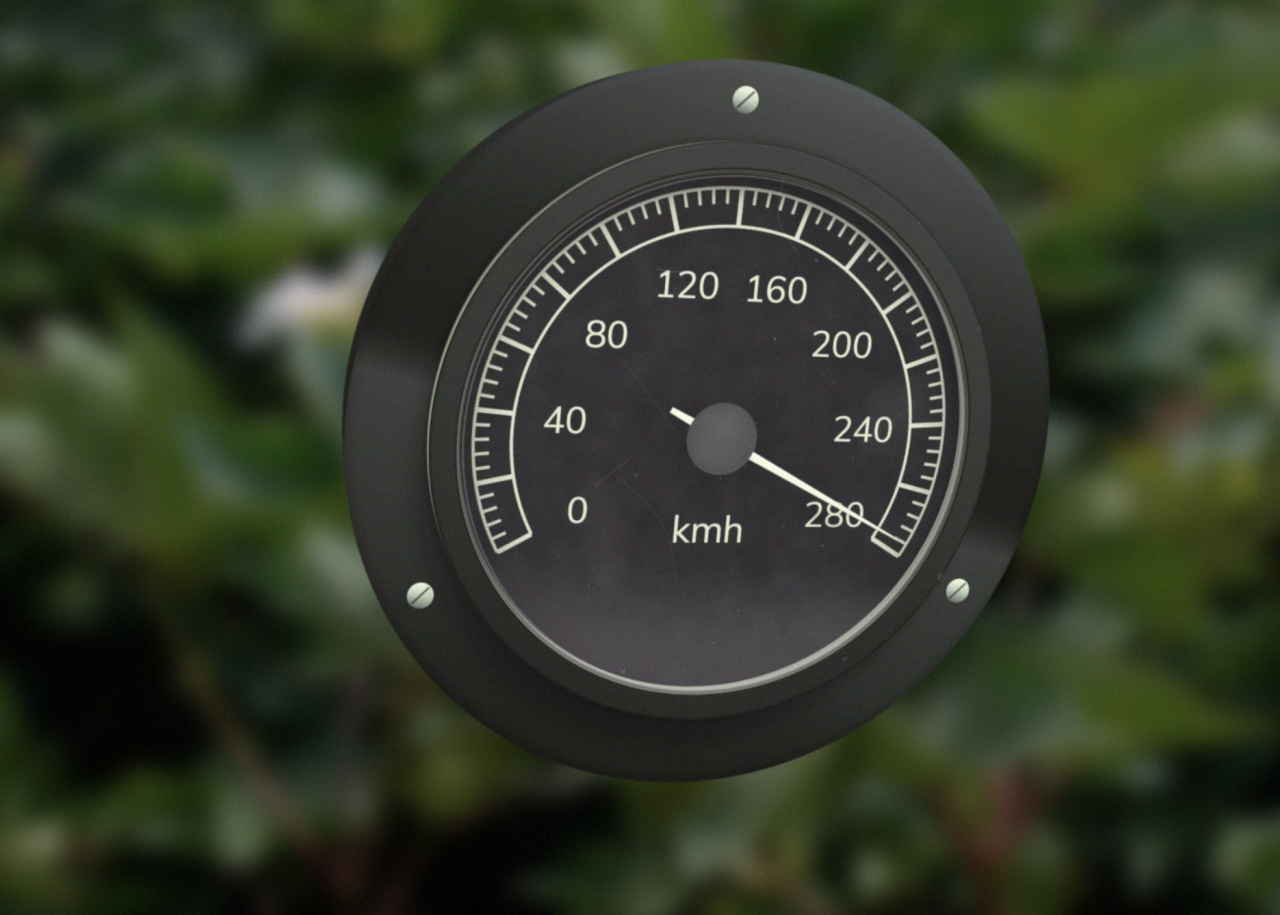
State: **276** km/h
